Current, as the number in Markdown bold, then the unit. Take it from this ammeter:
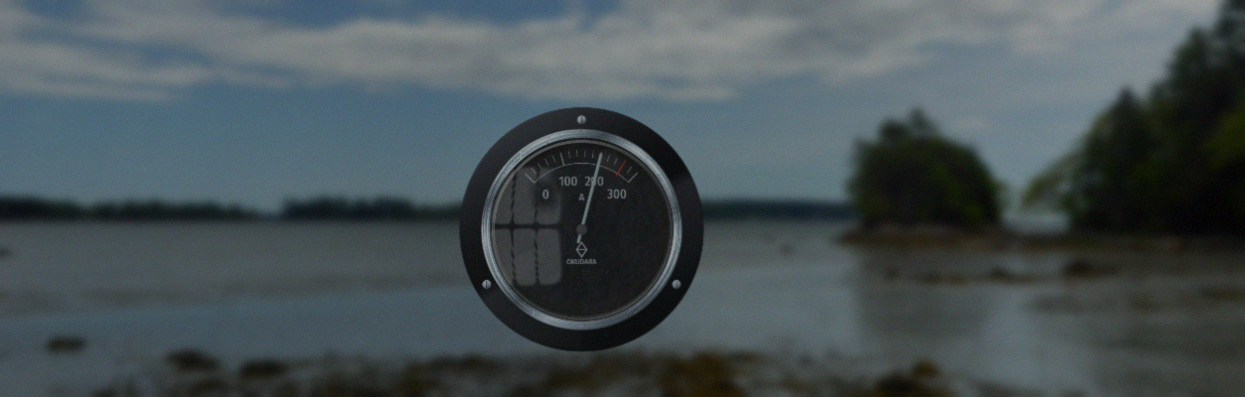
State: **200** A
